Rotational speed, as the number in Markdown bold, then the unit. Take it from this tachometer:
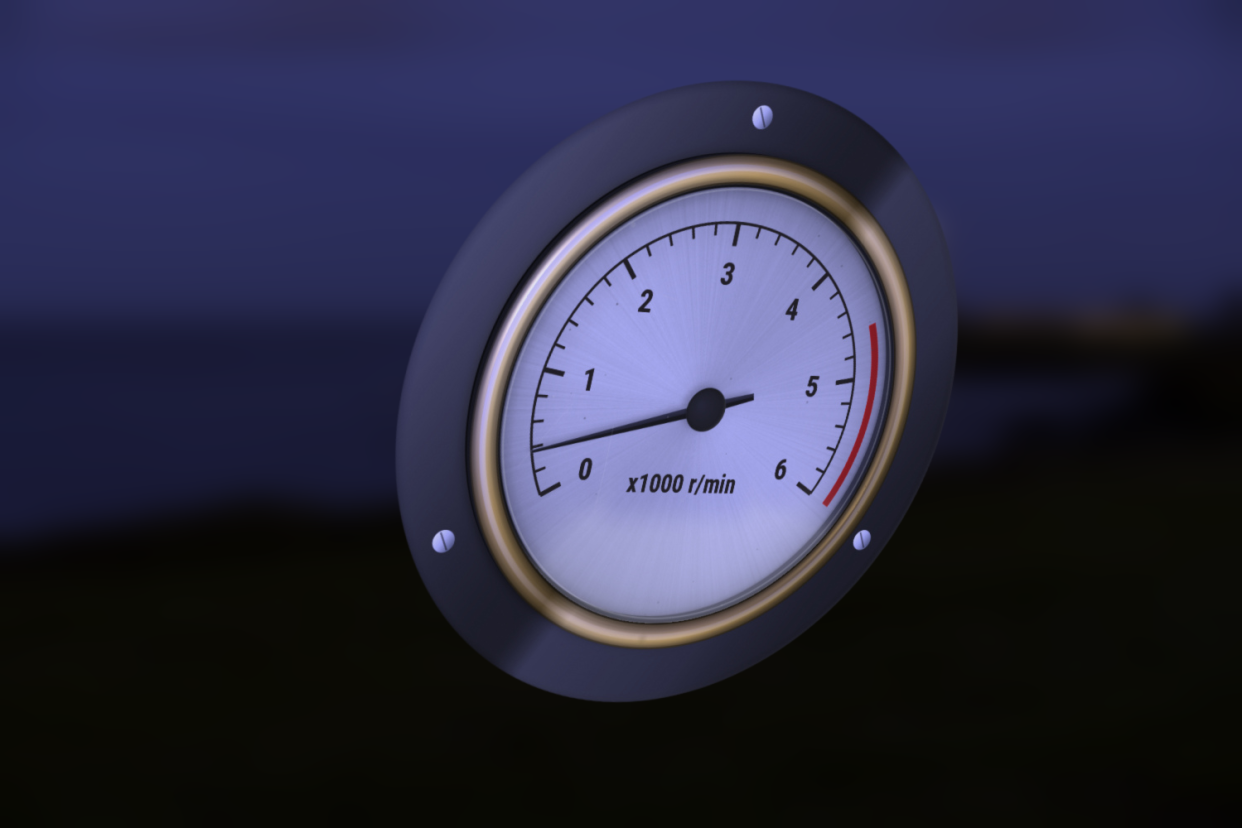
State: **400** rpm
